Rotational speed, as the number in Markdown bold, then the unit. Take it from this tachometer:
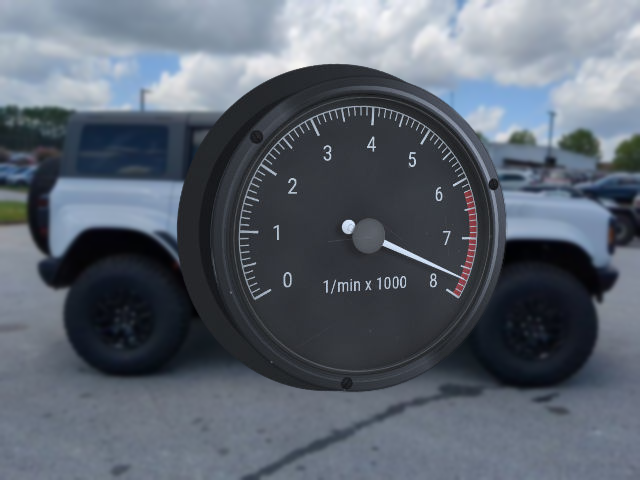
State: **7700** rpm
